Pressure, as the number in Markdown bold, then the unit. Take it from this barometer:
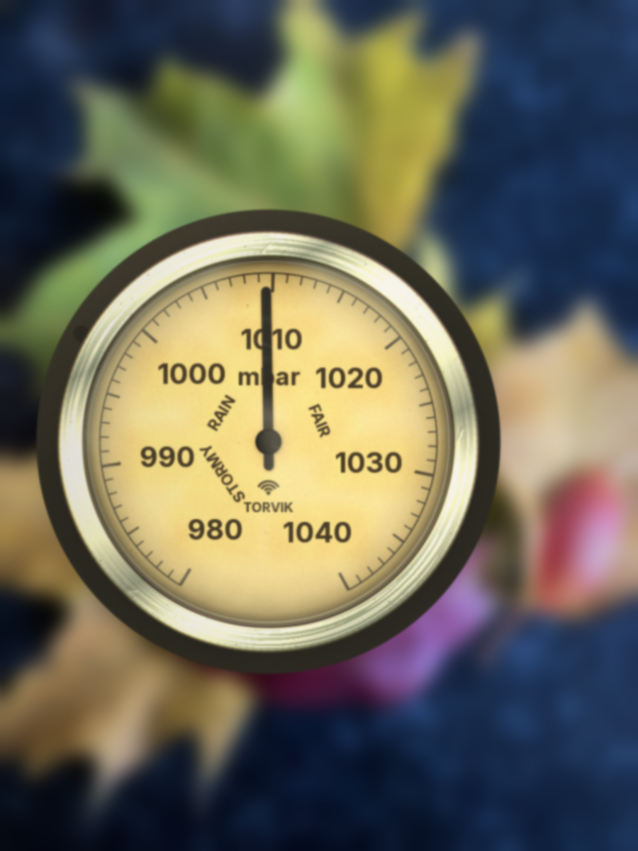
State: **1009.5** mbar
